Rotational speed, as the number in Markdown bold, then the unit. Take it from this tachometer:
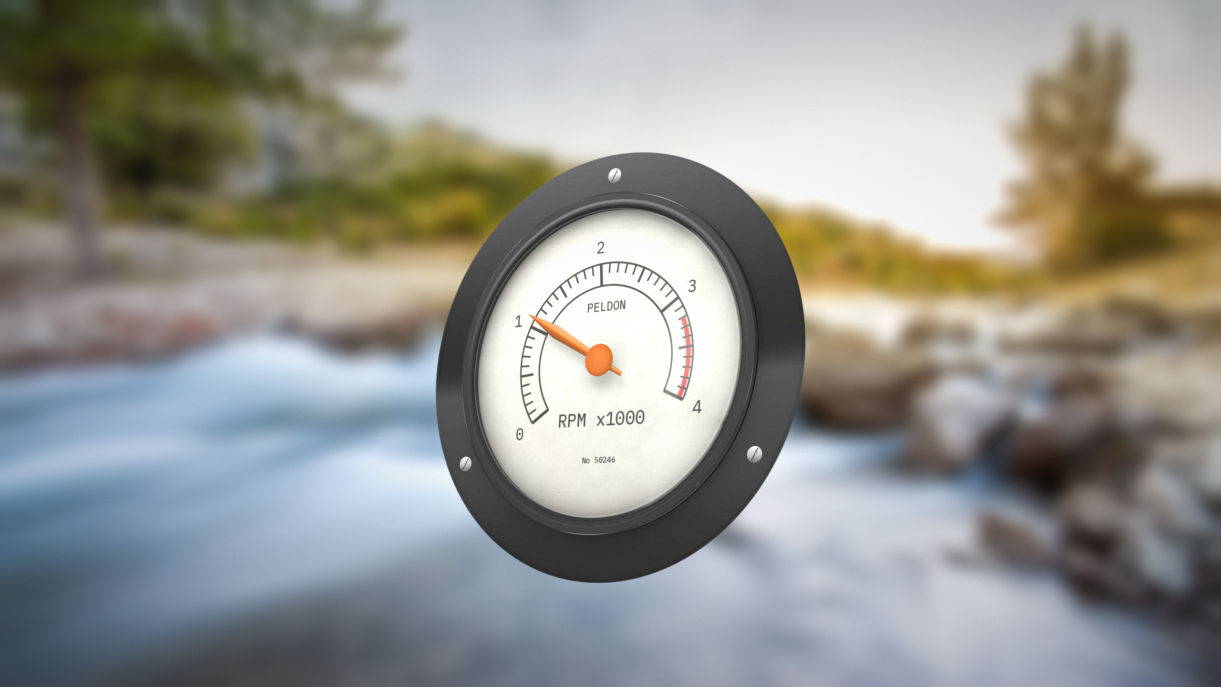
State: **1100** rpm
